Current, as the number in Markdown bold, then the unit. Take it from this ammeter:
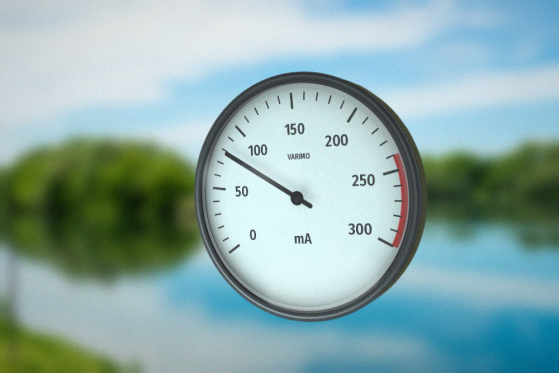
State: **80** mA
